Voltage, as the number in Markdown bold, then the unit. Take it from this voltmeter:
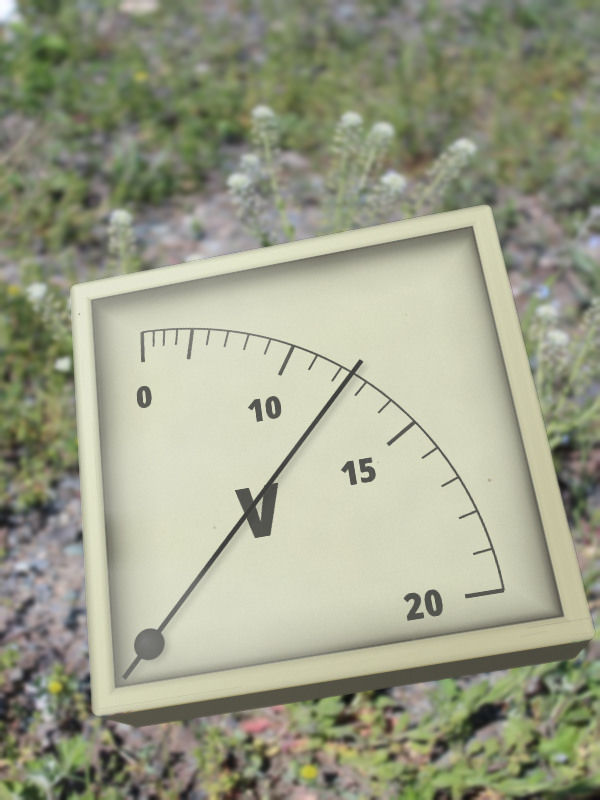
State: **12.5** V
